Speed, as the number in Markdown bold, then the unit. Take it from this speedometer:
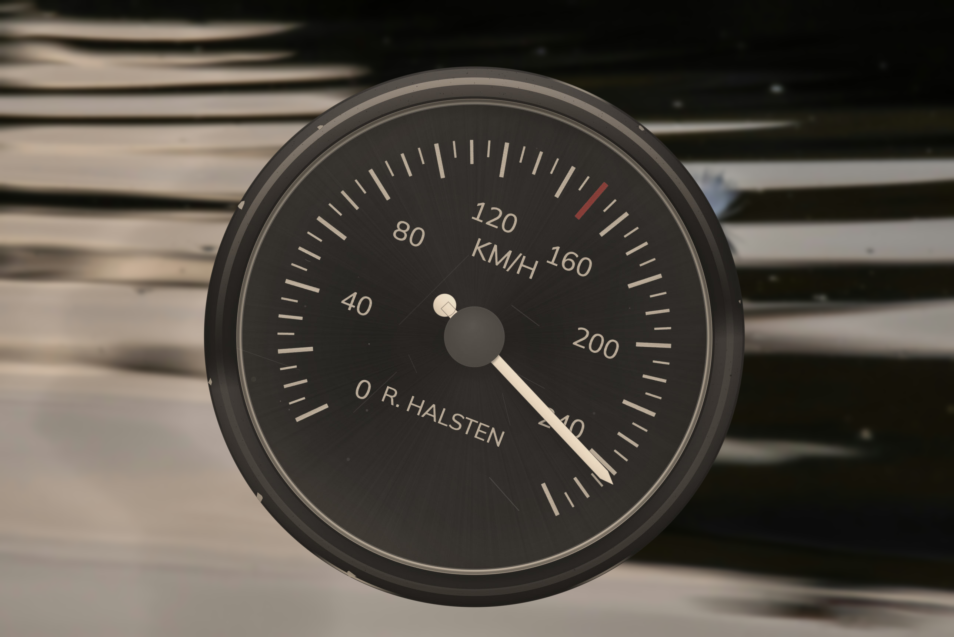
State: **242.5** km/h
